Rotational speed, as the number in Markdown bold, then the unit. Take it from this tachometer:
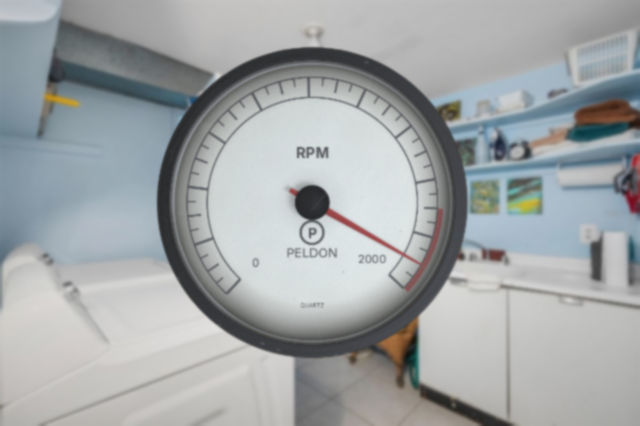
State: **1900** rpm
